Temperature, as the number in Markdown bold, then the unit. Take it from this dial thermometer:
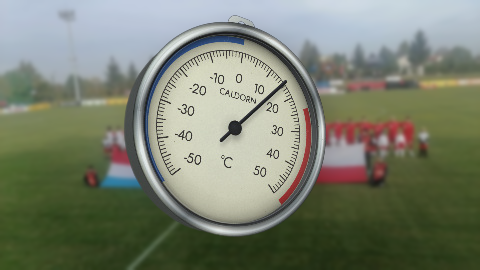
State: **15** °C
